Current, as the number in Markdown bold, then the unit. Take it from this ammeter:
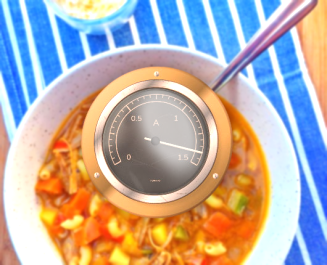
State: **1.4** A
